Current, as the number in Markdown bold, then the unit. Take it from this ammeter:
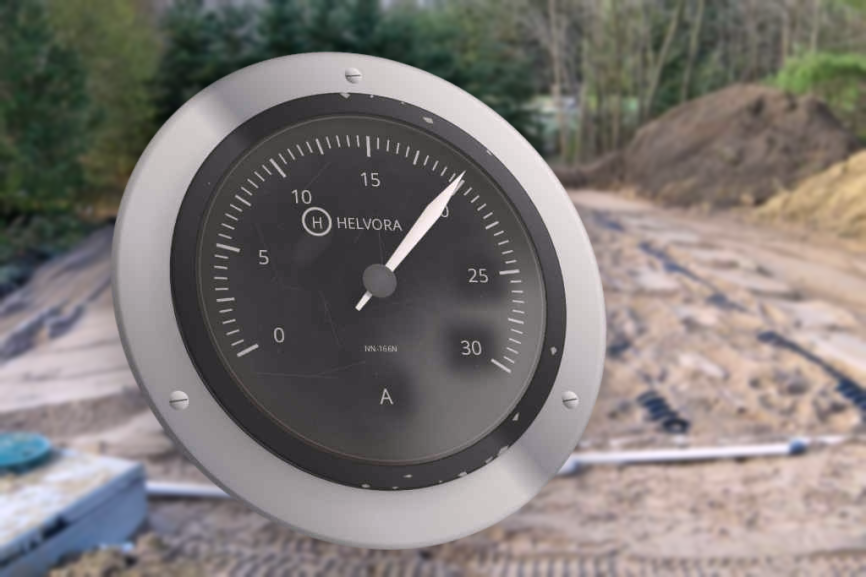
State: **19.75** A
